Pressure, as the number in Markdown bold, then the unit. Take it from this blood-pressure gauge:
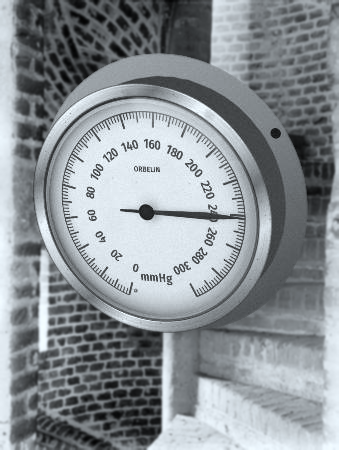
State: **240** mmHg
